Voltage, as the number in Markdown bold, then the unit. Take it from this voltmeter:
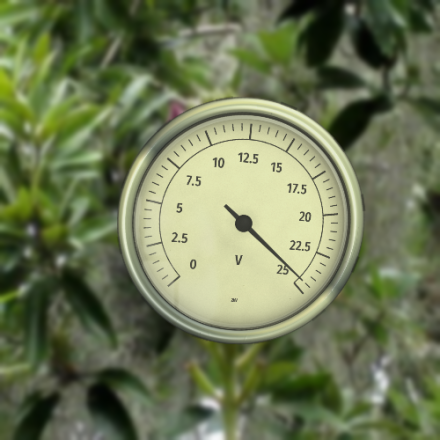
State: **24.5** V
